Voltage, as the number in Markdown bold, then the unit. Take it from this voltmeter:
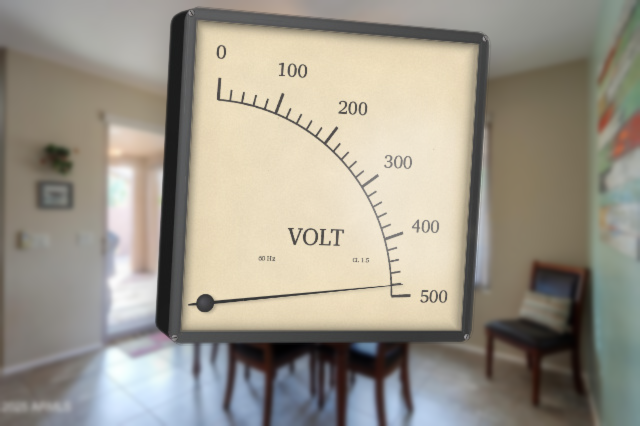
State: **480** V
